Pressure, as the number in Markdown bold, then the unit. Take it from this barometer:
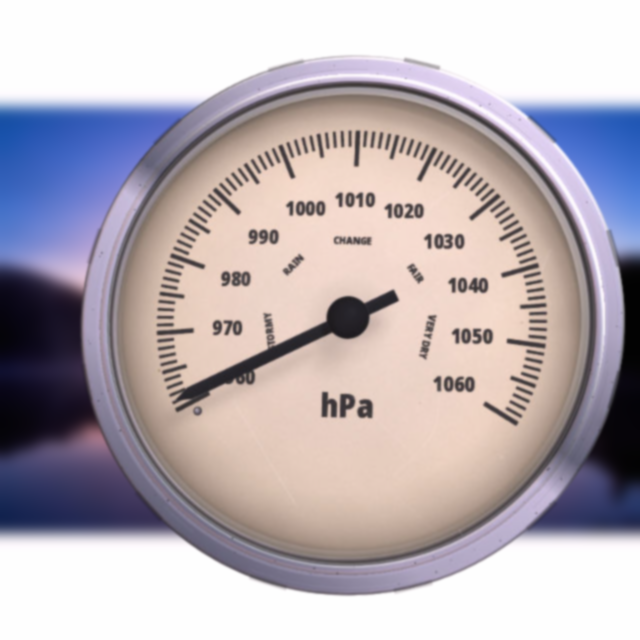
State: **961** hPa
